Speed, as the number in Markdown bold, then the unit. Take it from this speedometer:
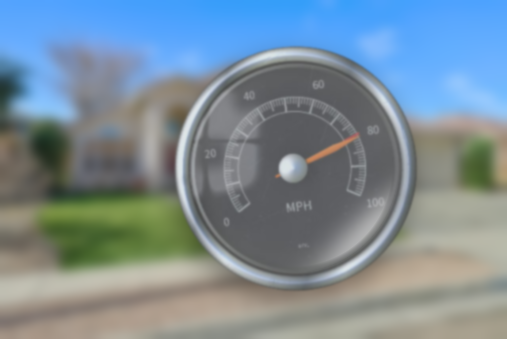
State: **80** mph
